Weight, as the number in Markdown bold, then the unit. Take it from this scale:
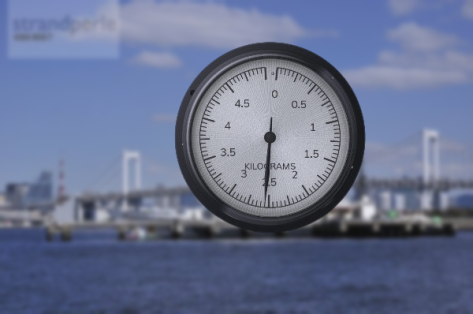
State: **2.55** kg
